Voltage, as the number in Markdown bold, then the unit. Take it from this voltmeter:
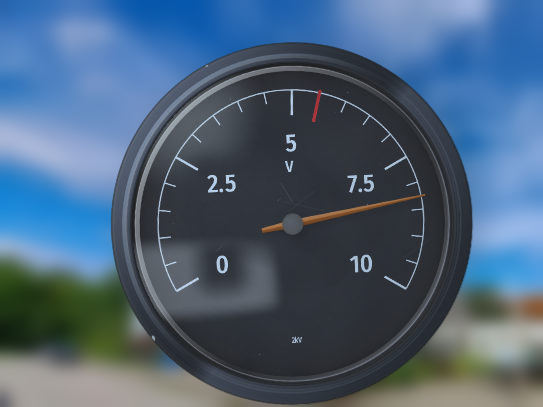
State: **8.25** V
